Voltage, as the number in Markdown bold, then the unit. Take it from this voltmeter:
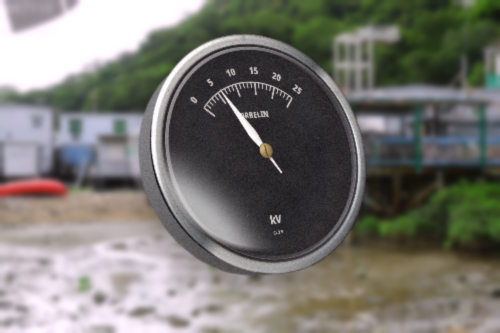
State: **5** kV
